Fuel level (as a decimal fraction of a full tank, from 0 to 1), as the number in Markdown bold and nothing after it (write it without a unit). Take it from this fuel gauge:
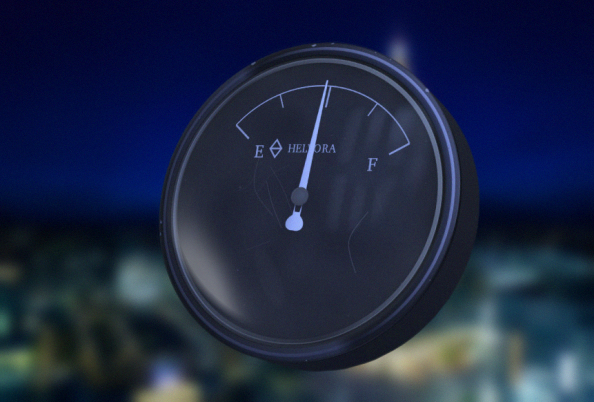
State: **0.5**
